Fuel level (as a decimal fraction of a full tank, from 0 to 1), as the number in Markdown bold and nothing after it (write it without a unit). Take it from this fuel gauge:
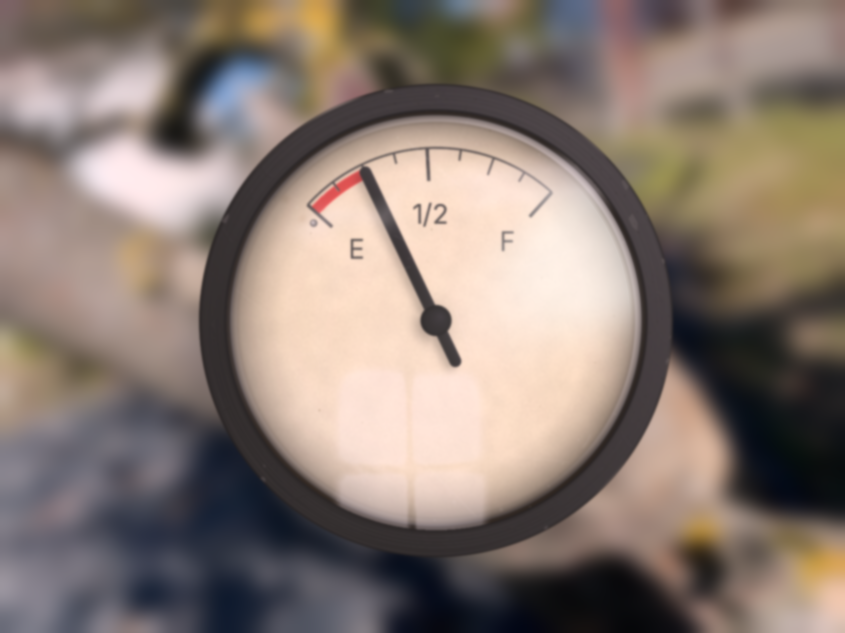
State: **0.25**
